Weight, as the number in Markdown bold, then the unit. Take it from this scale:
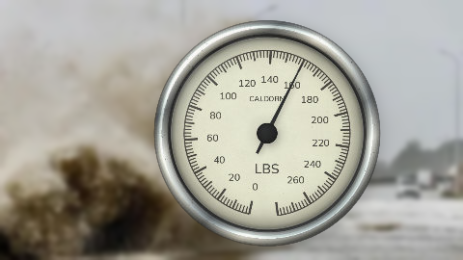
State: **160** lb
